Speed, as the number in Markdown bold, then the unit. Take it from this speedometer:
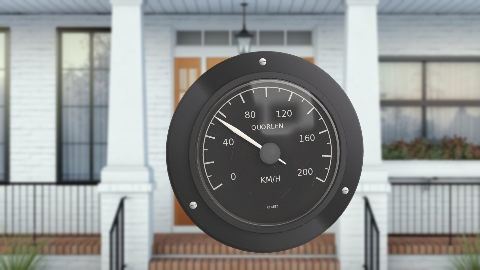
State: **55** km/h
